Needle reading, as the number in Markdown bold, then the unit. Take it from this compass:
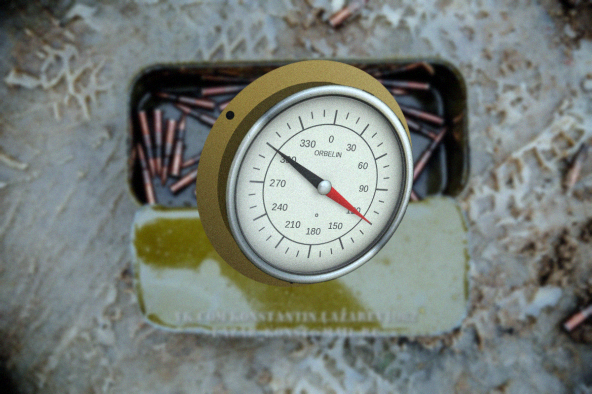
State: **120** °
